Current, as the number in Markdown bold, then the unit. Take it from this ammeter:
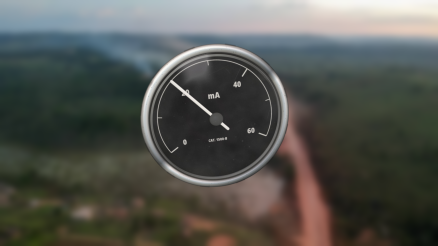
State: **20** mA
